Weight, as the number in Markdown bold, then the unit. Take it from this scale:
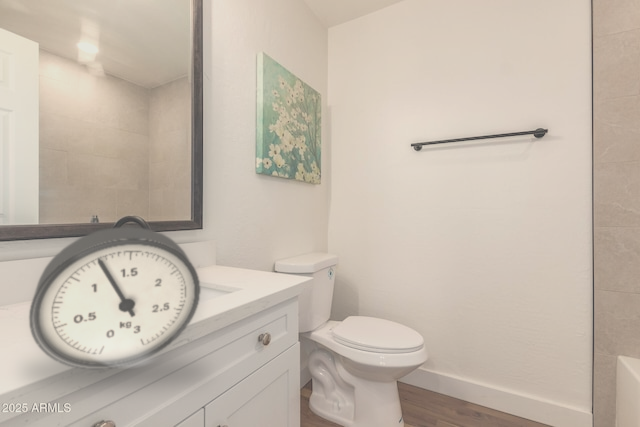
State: **1.25** kg
